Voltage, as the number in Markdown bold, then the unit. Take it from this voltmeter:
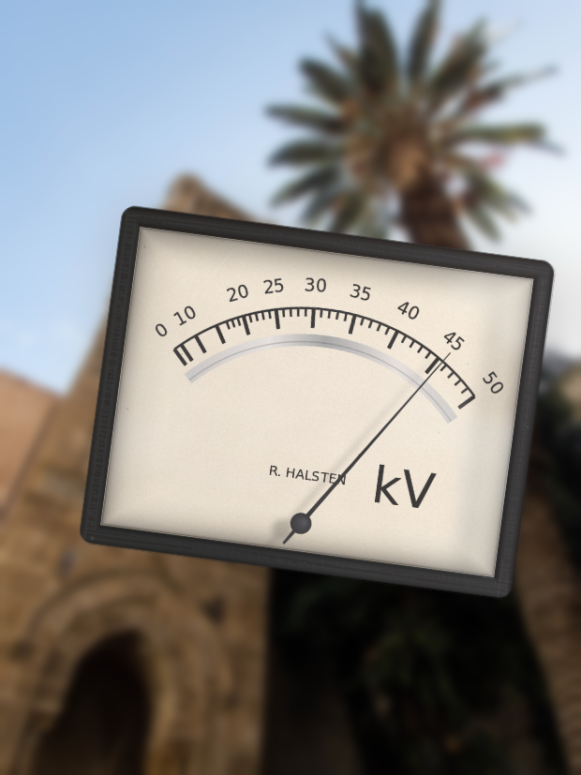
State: **45.5** kV
